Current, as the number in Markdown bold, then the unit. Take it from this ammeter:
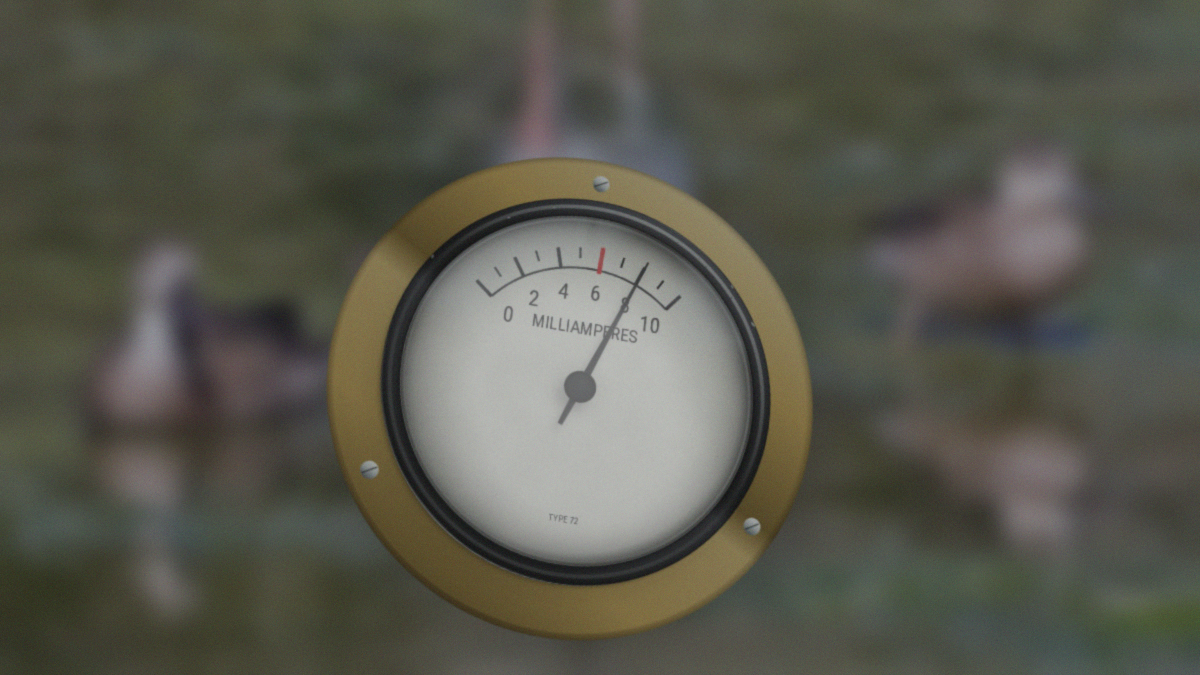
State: **8** mA
